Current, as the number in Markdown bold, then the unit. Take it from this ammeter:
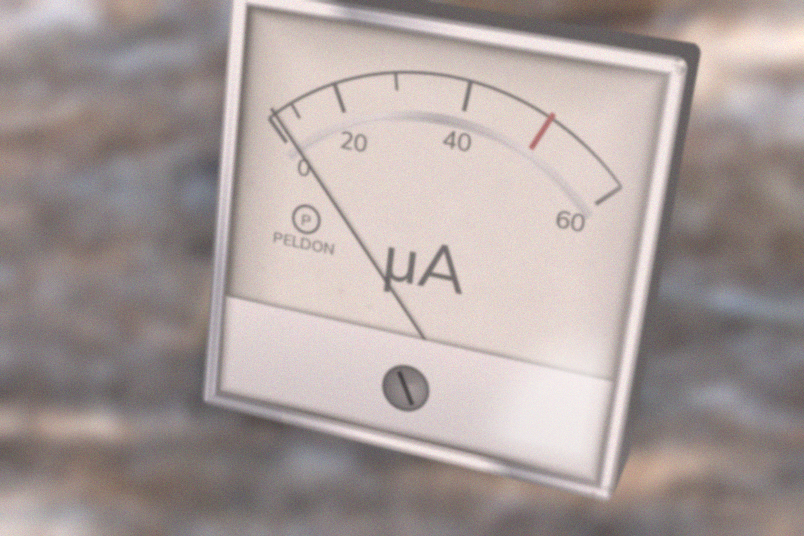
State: **5** µA
